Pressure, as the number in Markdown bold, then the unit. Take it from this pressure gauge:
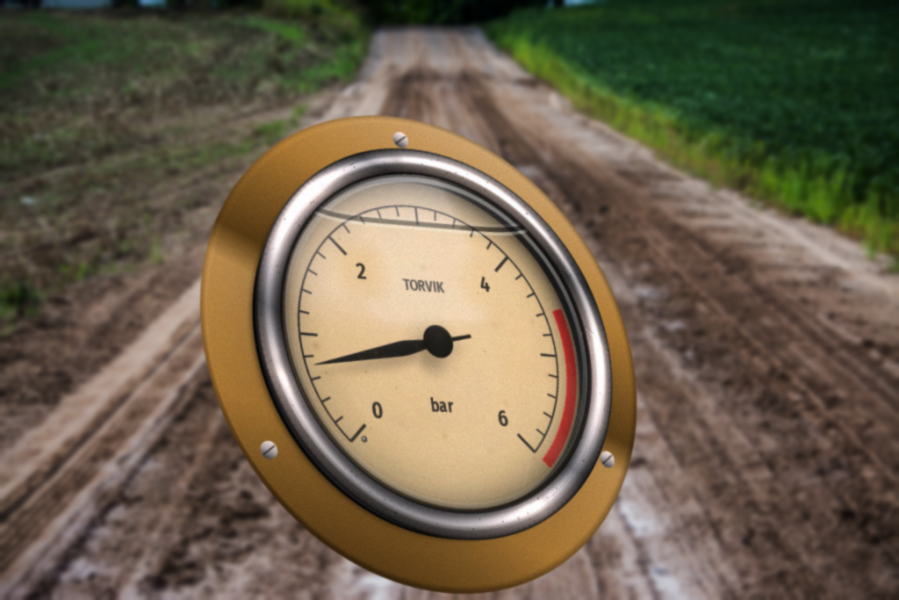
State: **0.7** bar
